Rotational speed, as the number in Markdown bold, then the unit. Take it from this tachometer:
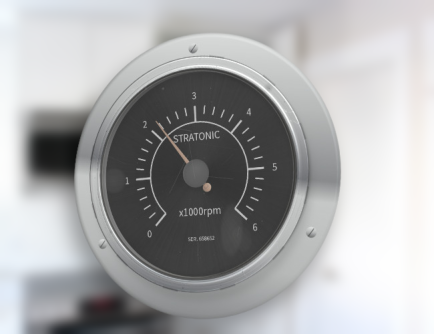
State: **2200** rpm
